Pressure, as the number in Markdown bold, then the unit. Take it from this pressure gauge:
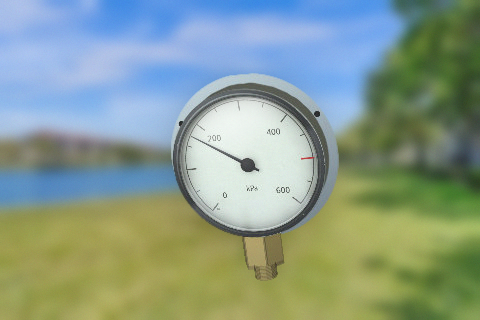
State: **175** kPa
